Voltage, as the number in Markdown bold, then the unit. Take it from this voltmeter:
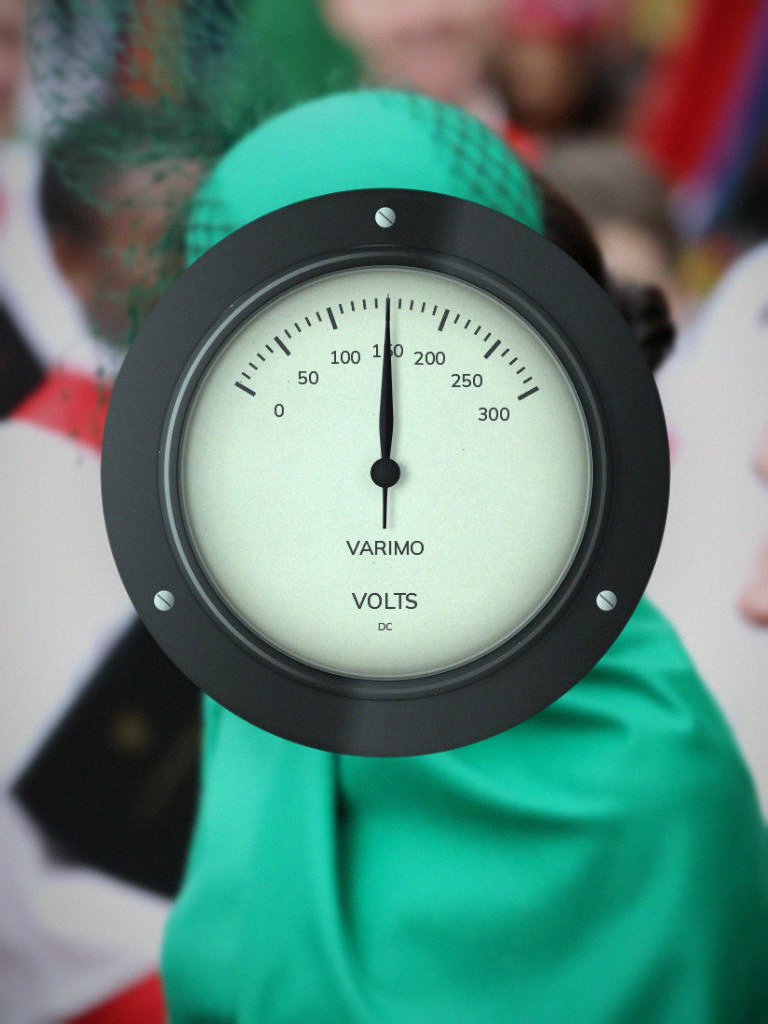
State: **150** V
